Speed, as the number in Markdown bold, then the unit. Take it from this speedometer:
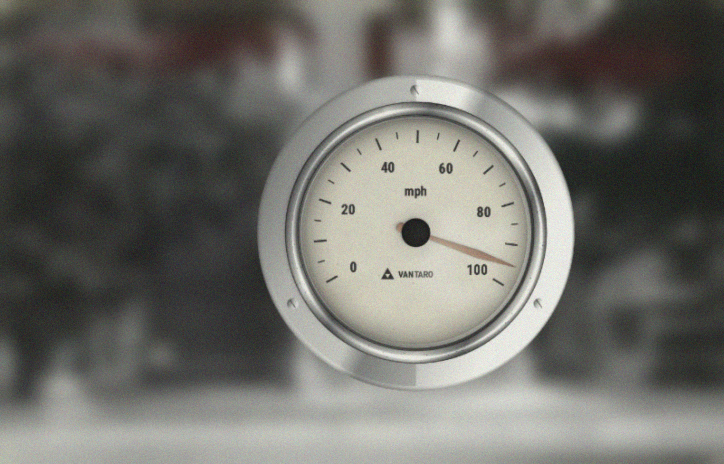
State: **95** mph
